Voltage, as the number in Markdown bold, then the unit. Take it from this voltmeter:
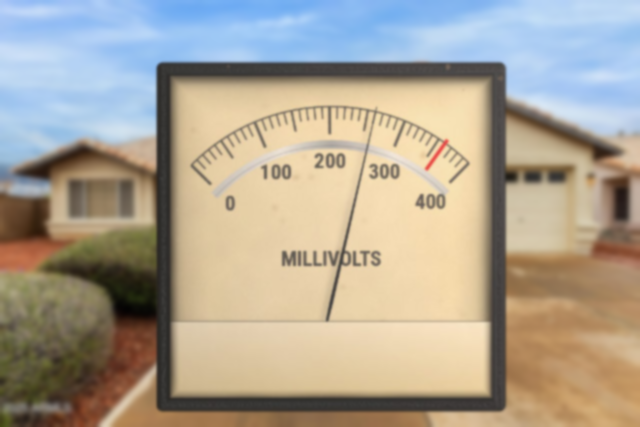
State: **260** mV
